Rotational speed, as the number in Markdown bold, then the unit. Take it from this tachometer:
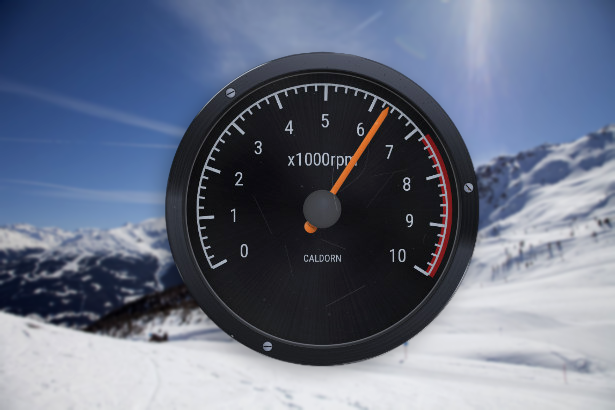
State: **6300** rpm
